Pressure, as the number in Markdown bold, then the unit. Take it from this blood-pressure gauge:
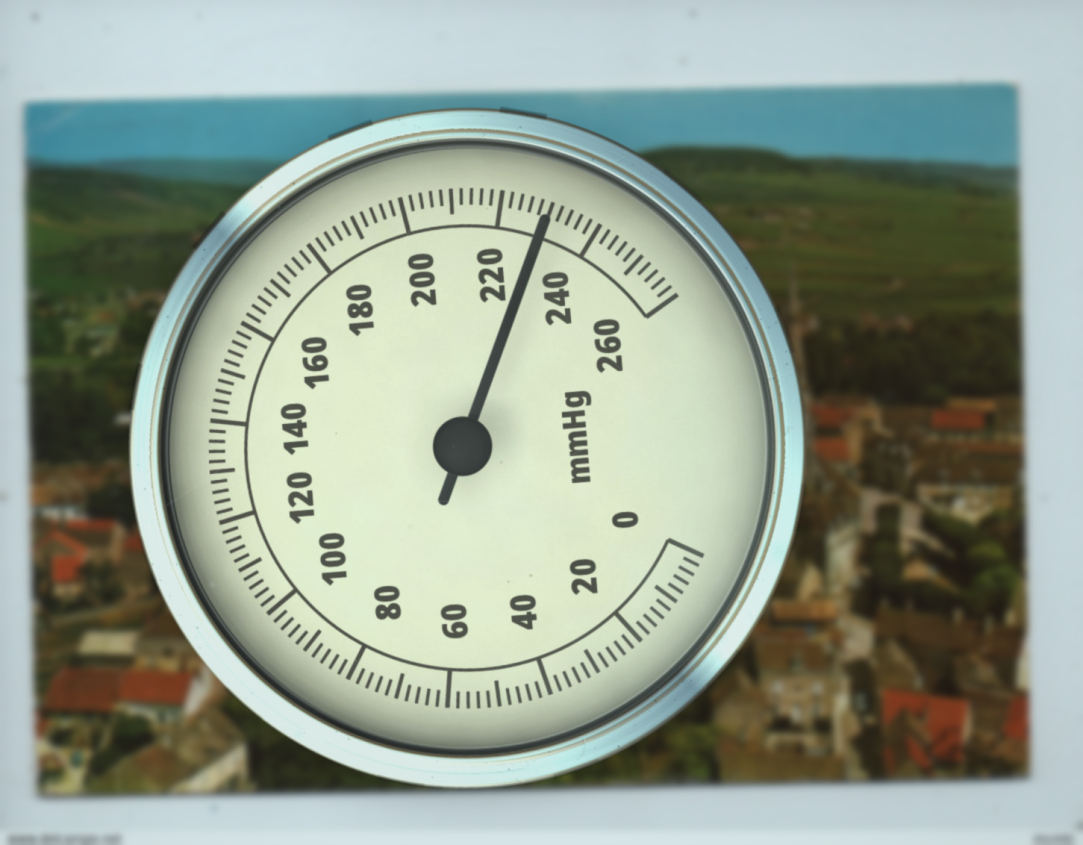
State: **230** mmHg
